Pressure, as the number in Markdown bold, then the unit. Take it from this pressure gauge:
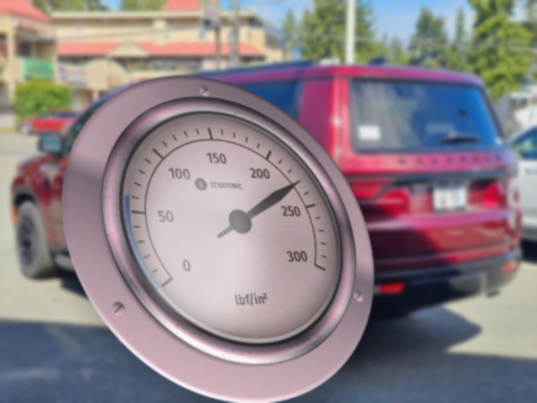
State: **230** psi
